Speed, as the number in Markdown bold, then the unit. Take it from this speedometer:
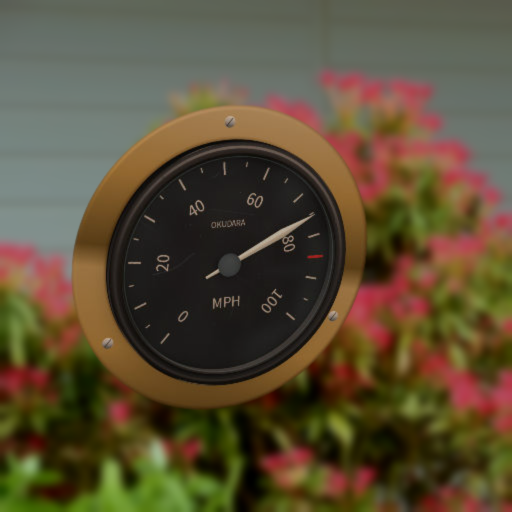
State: **75** mph
